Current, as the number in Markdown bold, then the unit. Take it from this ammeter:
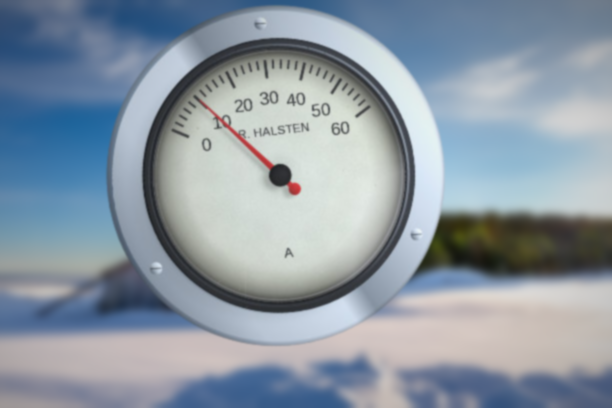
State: **10** A
